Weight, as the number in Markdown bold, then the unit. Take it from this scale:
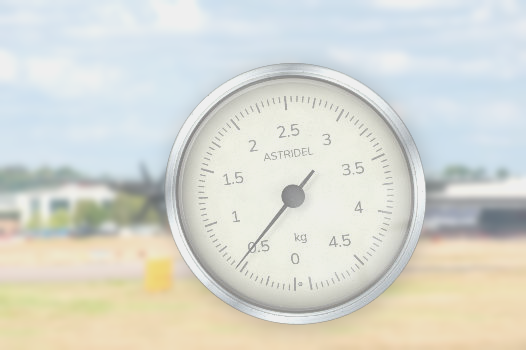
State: **0.55** kg
